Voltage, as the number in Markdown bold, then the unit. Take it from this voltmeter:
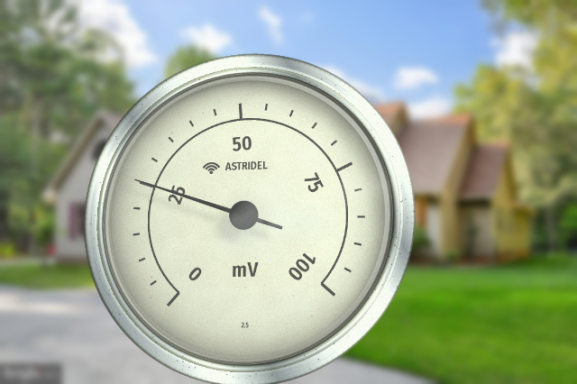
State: **25** mV
